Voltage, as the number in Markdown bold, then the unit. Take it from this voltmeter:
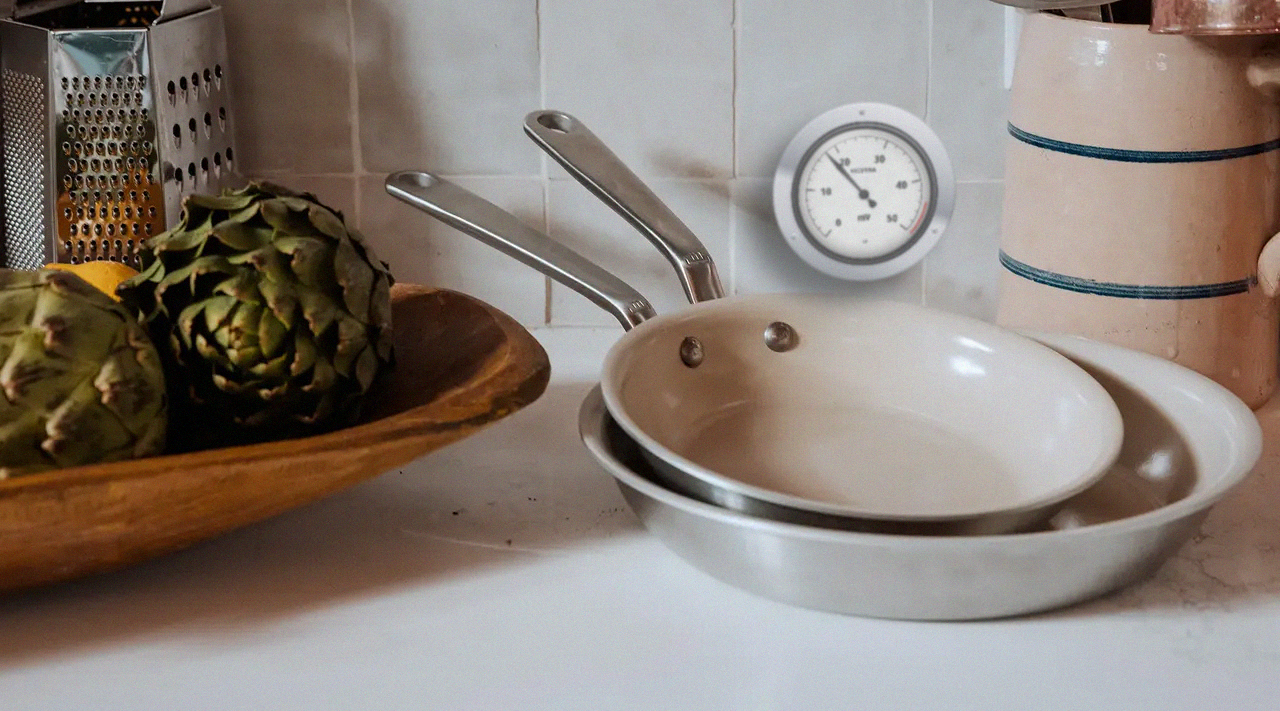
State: **18** mV
